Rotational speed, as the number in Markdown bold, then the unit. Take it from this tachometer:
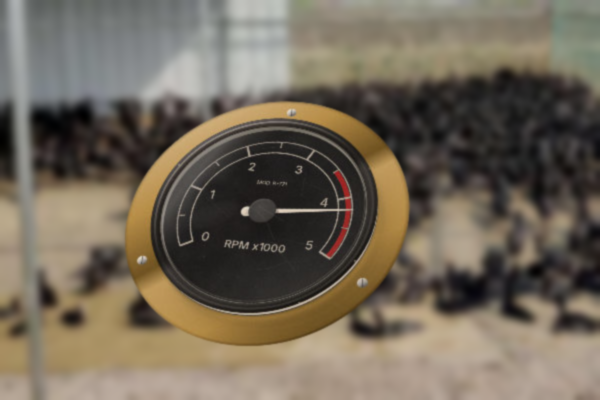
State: **4250** rpm
